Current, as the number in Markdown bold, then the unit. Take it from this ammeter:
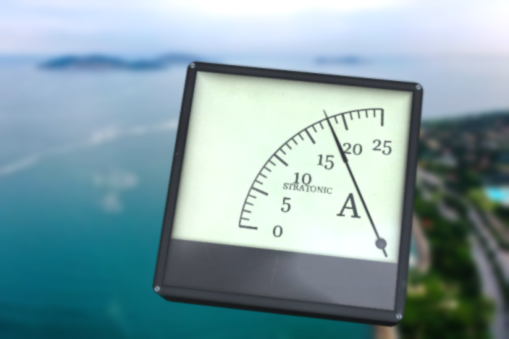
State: **18** A
